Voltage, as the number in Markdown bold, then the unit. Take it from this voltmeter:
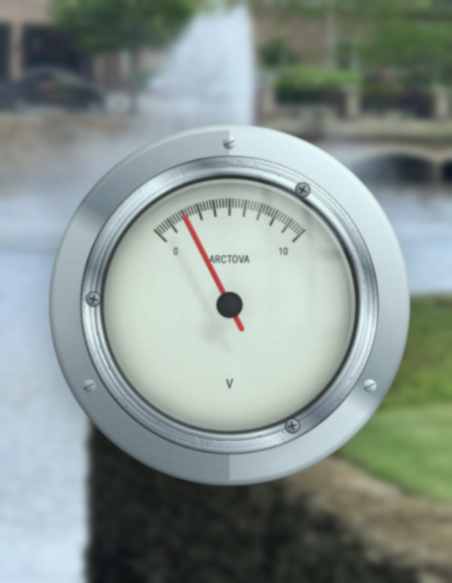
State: **2** V
